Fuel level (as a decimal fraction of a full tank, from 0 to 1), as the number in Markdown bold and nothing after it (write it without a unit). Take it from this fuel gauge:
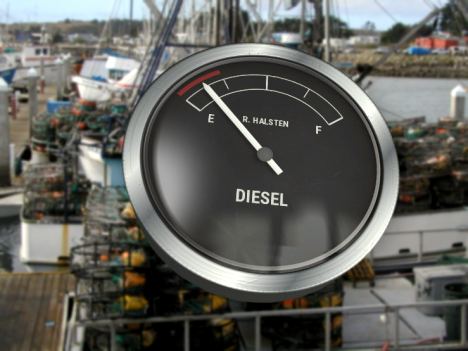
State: **0.125**
